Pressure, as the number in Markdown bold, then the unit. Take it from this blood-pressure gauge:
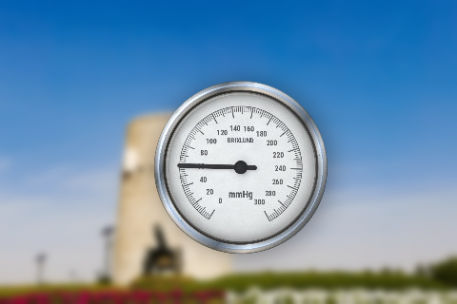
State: **60** mmHg
